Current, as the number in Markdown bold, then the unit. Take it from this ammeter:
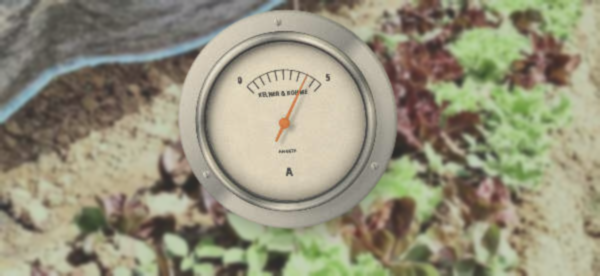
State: **4** A
